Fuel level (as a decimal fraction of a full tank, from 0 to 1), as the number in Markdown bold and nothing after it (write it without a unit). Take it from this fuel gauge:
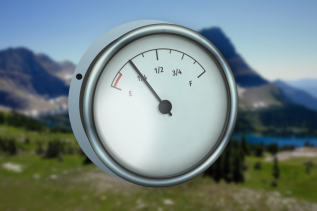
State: **0.25**
